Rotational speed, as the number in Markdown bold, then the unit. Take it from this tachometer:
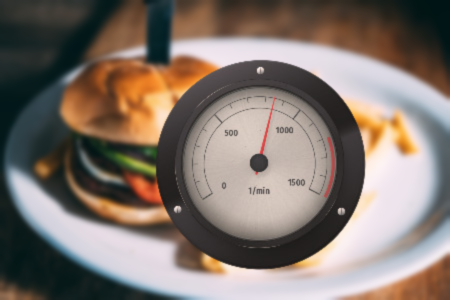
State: **850** rpm
